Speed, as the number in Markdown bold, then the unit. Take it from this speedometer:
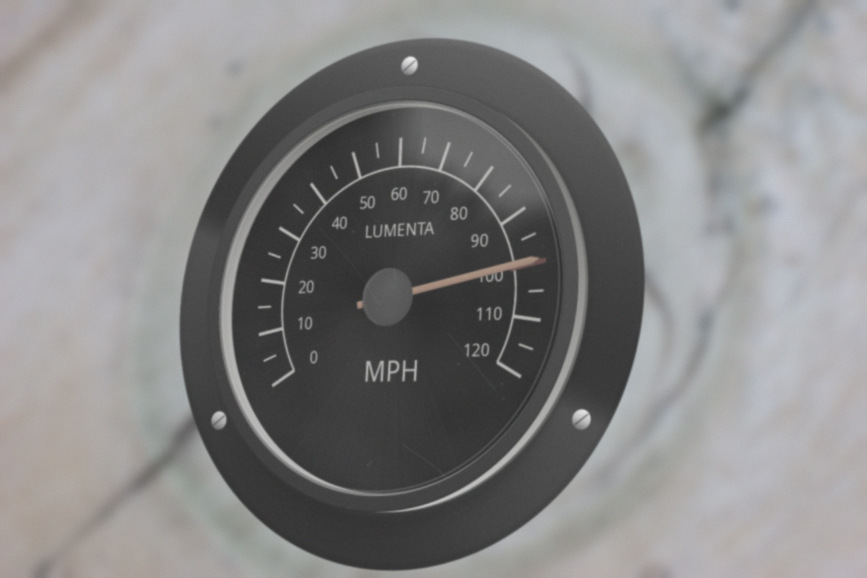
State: **100** mph
